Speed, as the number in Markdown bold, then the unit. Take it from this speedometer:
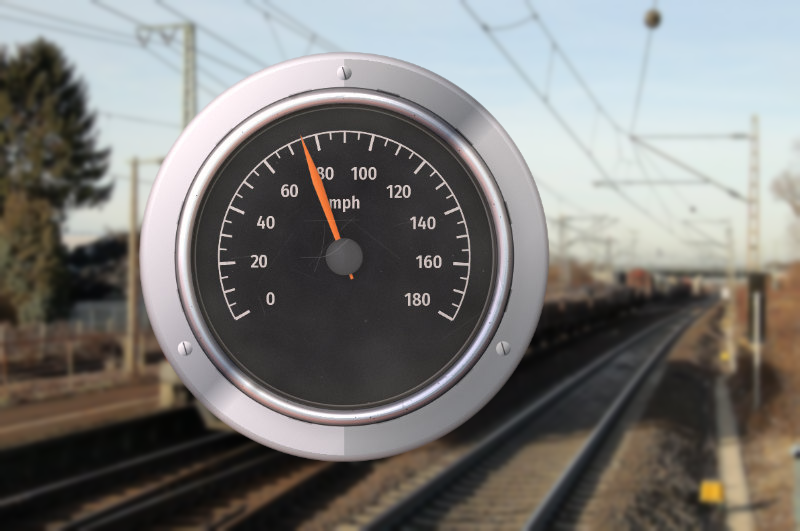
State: **75** mph
